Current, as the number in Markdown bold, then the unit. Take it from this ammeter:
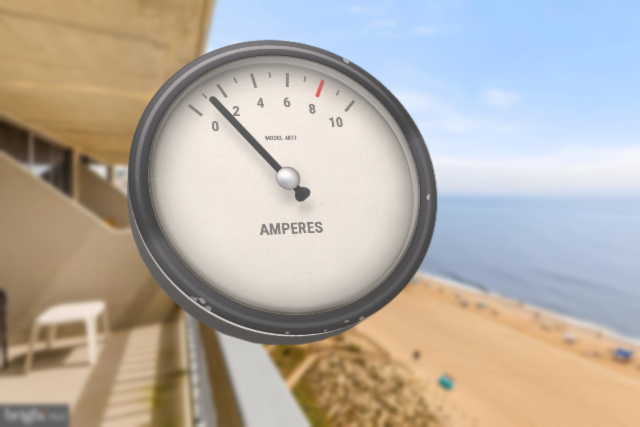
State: **1** A
